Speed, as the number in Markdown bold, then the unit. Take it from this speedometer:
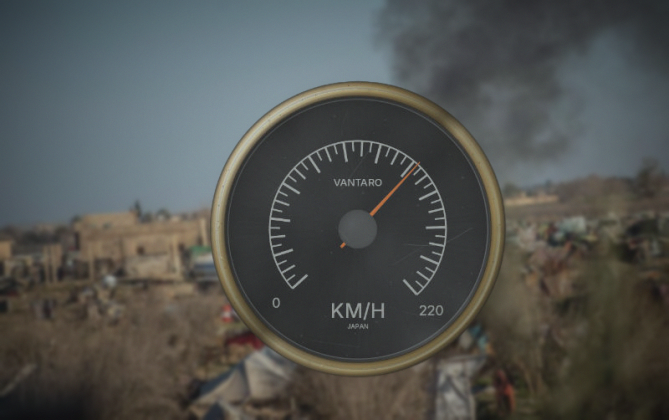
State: **142.5** km/h
